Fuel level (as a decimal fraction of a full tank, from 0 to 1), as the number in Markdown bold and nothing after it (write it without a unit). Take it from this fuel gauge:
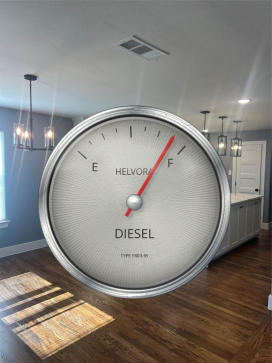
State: **0.875**
